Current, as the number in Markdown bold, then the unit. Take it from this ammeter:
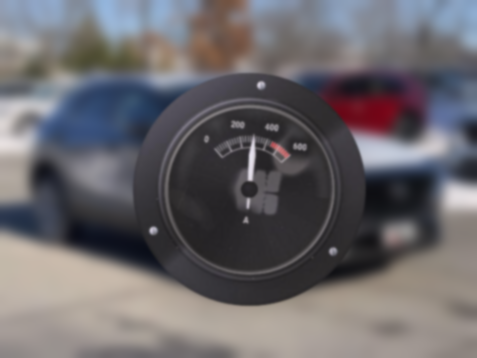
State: **300** A
